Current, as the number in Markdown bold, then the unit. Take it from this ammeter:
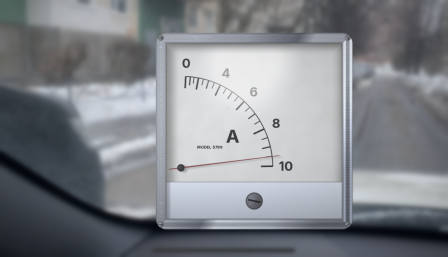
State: **9.5** A
